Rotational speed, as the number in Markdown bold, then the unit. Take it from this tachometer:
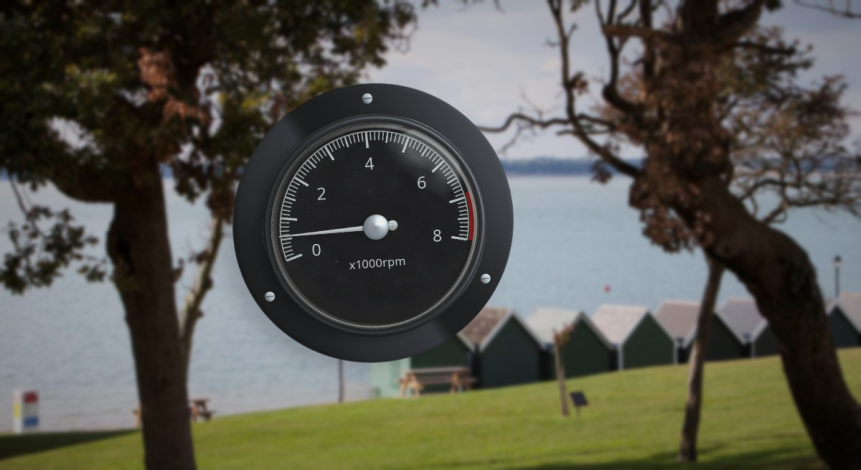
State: **600** rpm
